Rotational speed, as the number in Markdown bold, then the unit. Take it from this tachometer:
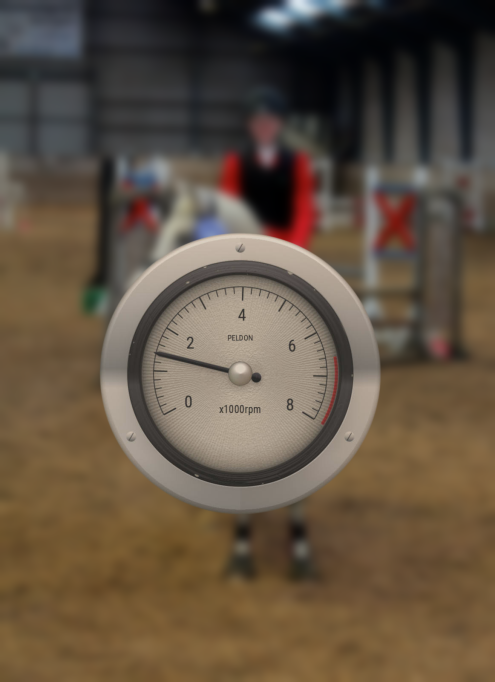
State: **1400** rpm
